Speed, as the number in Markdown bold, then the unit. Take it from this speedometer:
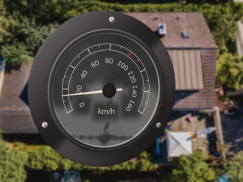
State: **15** km/h
